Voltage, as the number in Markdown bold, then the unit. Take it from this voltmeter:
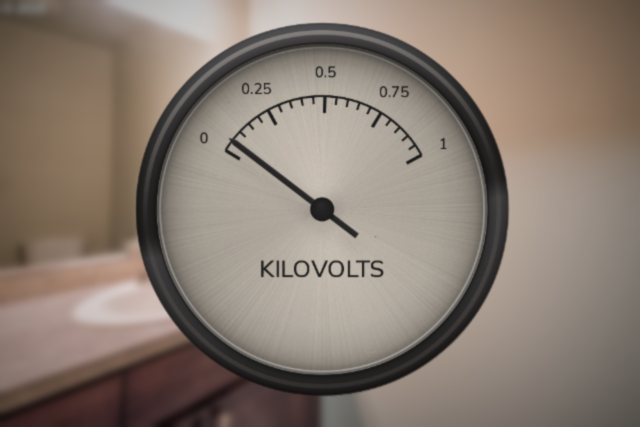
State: **0.05** kV
